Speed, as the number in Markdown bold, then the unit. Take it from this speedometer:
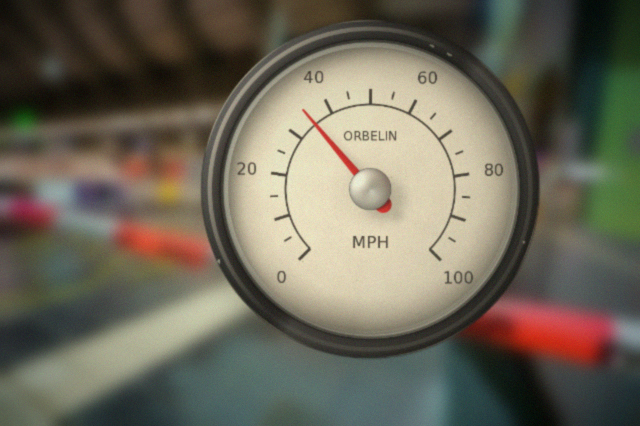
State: **35** mph
